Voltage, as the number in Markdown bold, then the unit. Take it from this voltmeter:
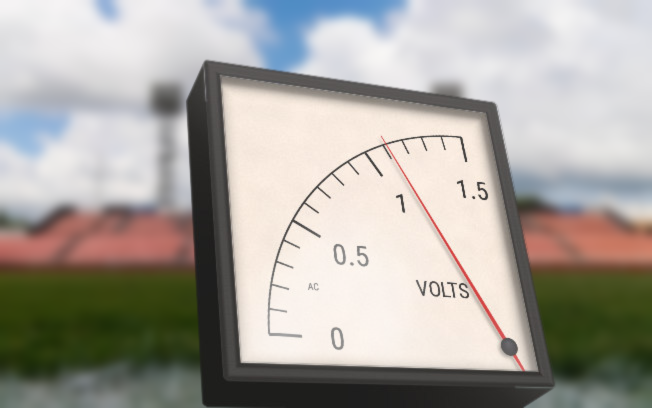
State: **1.1** V
